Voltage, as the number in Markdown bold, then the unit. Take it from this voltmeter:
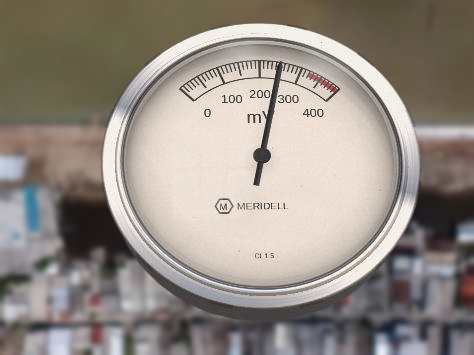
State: **250** mV
